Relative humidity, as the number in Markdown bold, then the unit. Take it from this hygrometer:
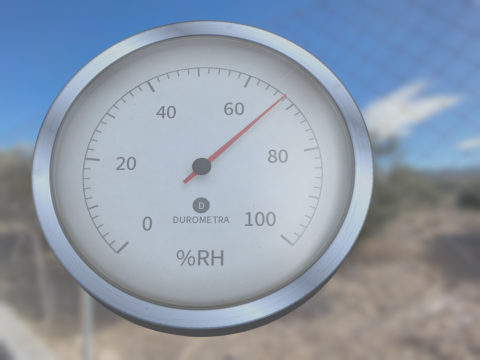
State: **68** %
